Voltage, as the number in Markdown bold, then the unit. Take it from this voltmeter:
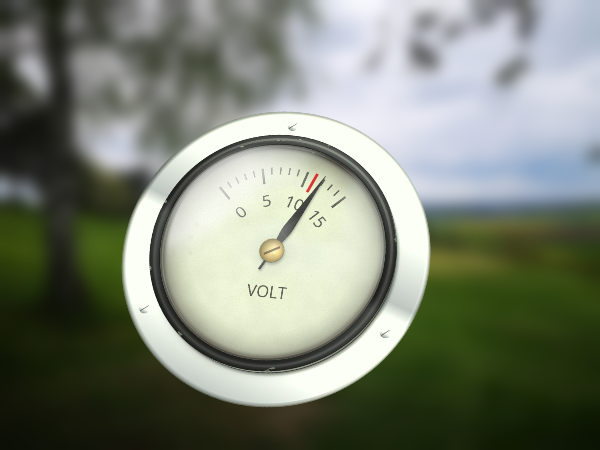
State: **12** V
